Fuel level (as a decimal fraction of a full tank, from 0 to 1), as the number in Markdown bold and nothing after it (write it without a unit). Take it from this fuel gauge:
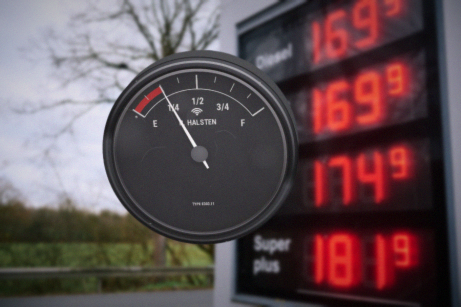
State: **0.25**
